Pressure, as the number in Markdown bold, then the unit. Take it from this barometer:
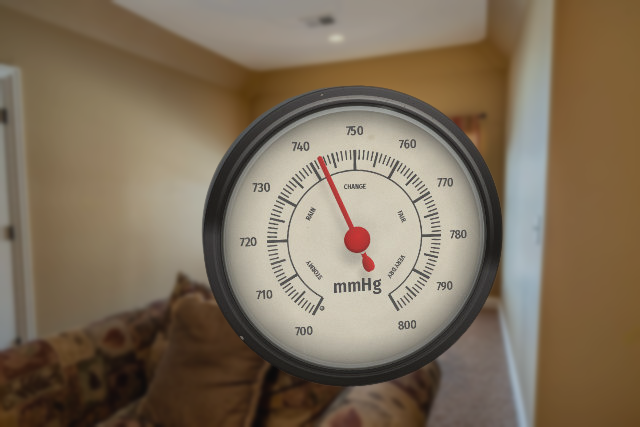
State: **742** mmHg
